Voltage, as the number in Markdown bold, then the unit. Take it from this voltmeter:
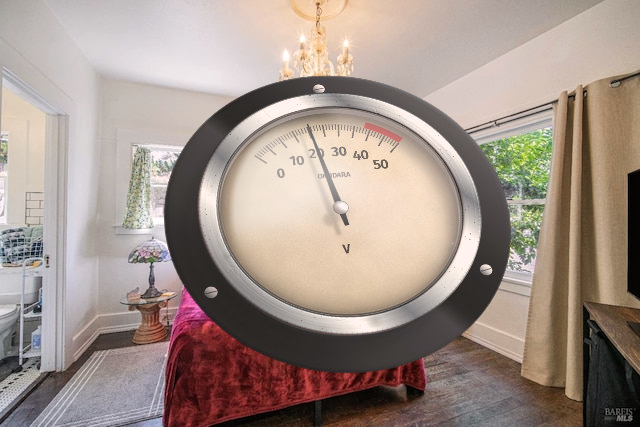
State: **20** V
